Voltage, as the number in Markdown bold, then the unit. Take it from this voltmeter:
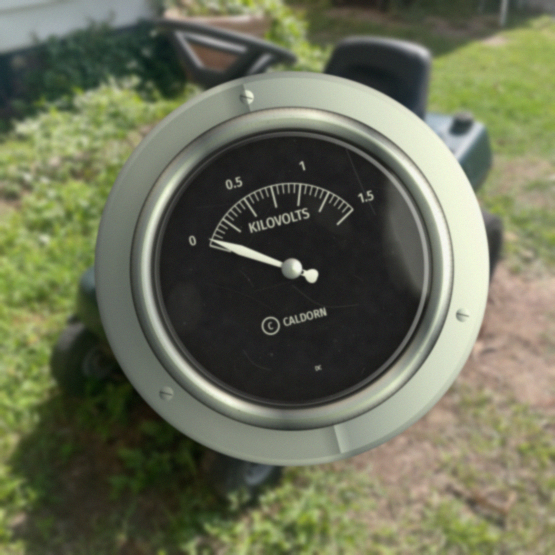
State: **0.05** kV
